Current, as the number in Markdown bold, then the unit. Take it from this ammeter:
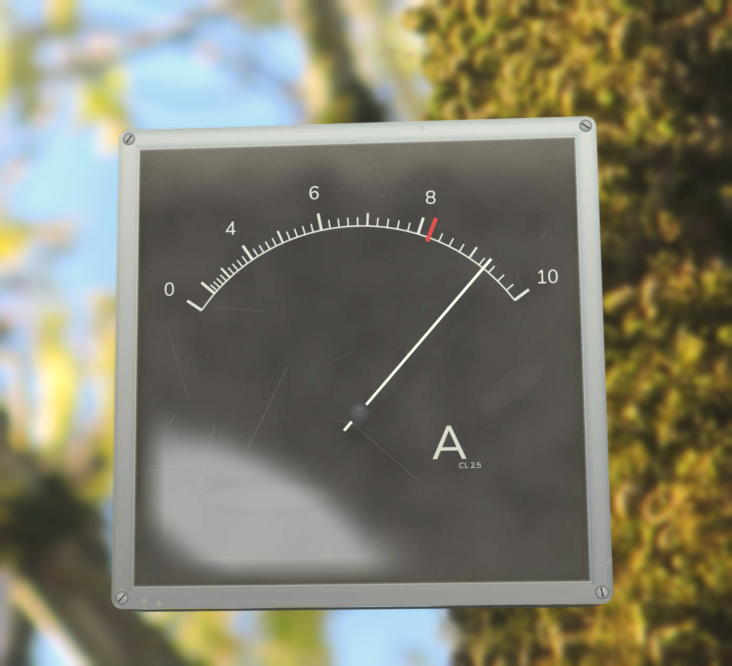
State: **9.3** A
